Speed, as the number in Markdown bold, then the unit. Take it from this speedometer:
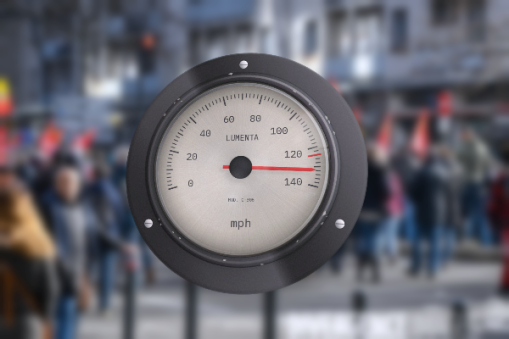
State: **132** mph
